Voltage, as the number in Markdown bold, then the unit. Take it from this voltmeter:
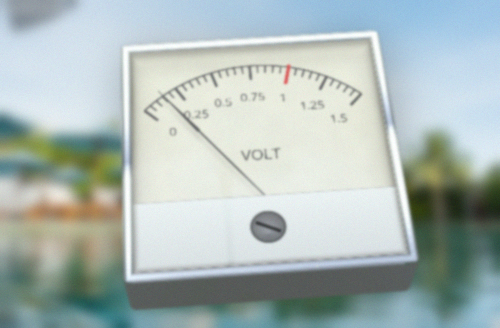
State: **0.15** V
